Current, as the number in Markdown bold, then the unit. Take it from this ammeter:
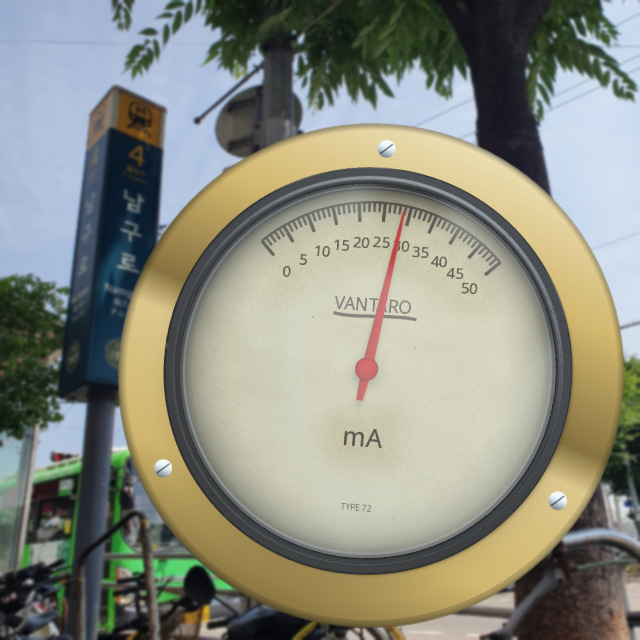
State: **29** mA
